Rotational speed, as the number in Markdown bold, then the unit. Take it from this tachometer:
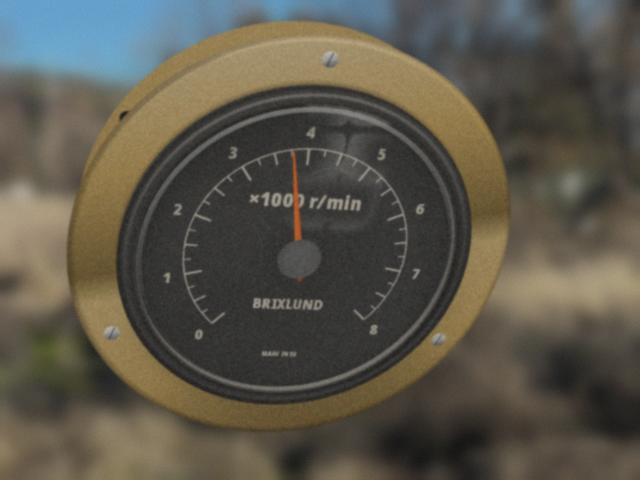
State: **3750** rpm
